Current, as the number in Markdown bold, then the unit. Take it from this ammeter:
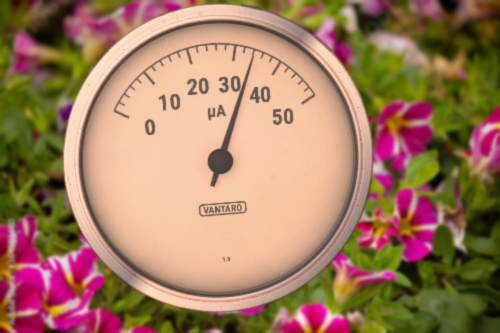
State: **34** µA
